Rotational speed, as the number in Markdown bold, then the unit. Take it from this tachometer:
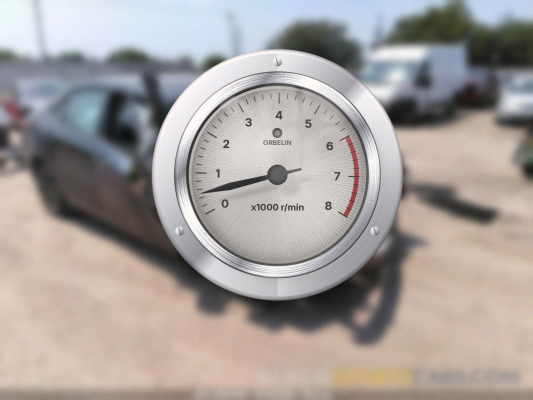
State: **500** rpm
